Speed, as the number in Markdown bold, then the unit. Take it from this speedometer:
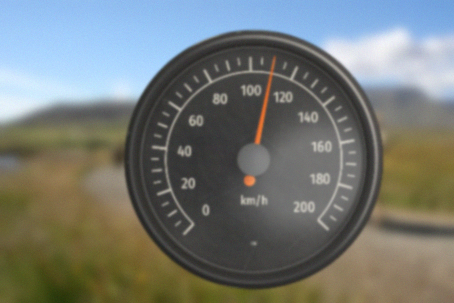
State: **110** km/h
